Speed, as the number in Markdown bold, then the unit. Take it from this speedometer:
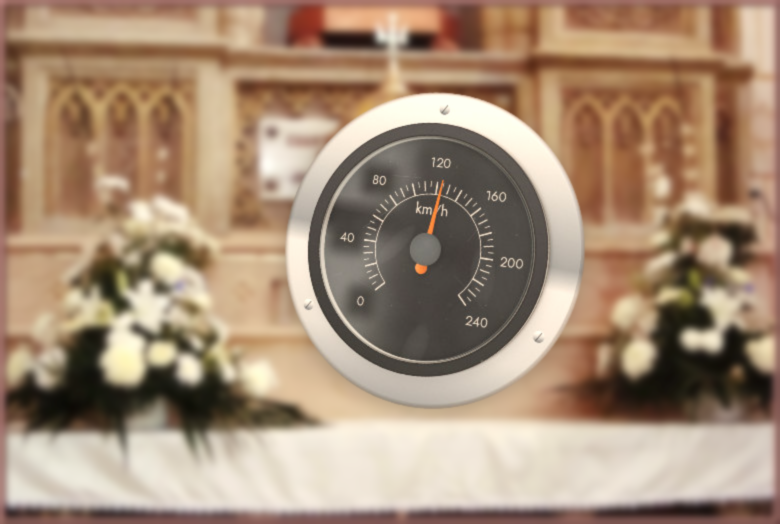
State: **125** km/h
